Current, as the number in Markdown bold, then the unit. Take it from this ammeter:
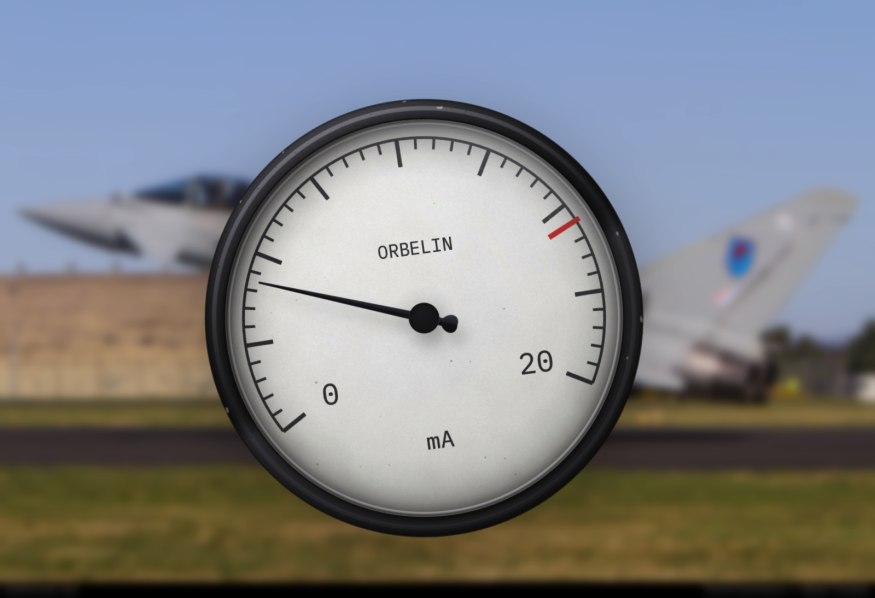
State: **4.25** mA
